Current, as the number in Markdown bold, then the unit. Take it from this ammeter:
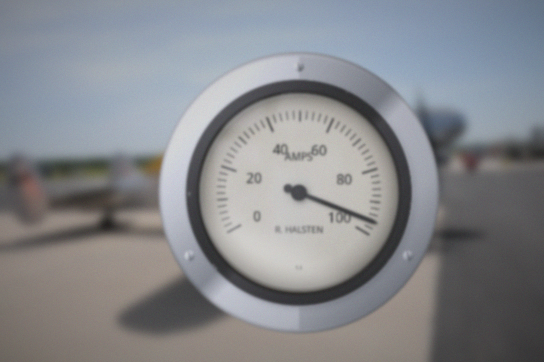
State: **96** A
